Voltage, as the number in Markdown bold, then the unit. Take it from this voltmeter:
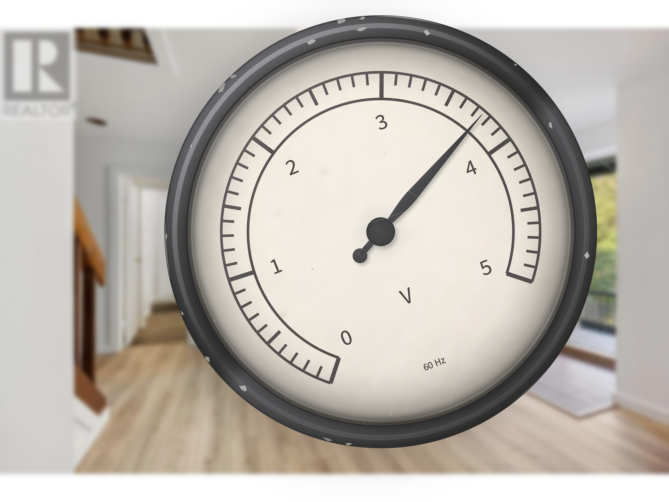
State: **3.75** V
